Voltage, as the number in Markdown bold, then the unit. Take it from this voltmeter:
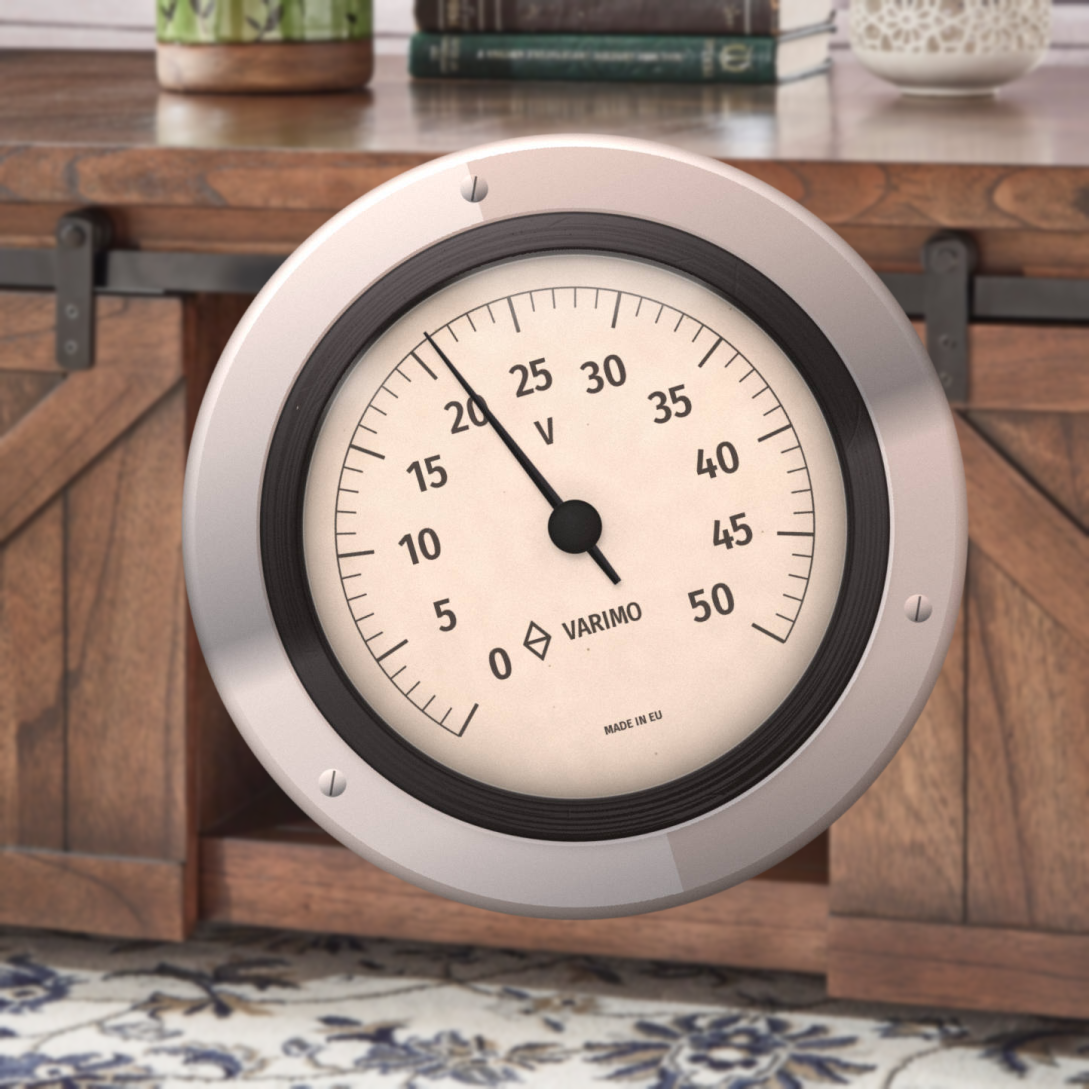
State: **21** V
